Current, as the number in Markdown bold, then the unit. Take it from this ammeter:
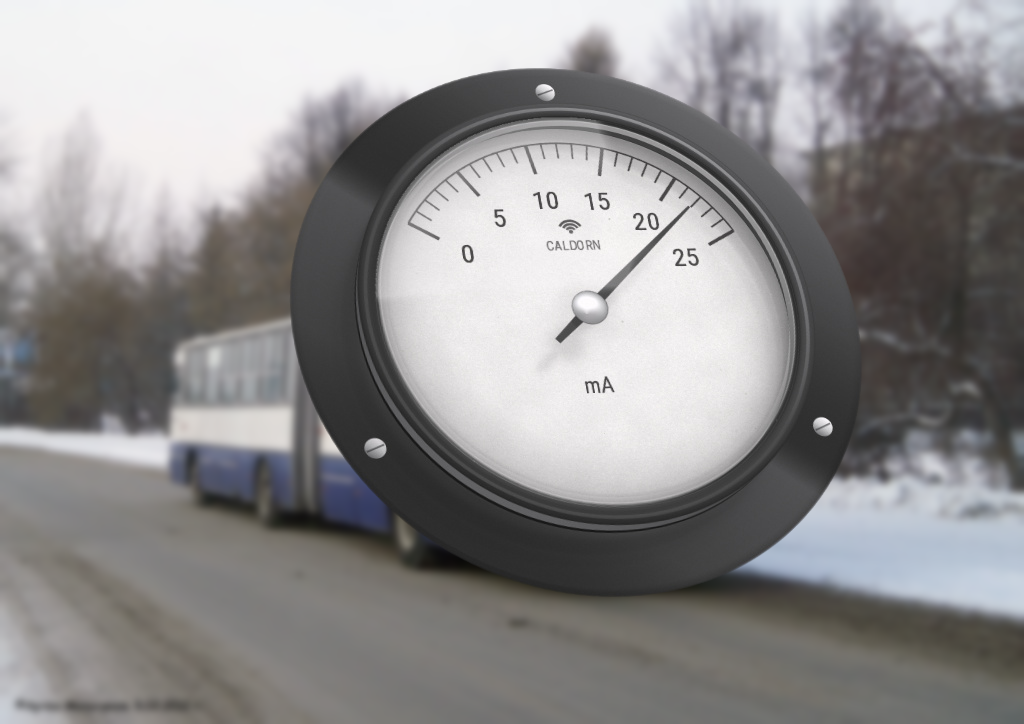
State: **22** mA
